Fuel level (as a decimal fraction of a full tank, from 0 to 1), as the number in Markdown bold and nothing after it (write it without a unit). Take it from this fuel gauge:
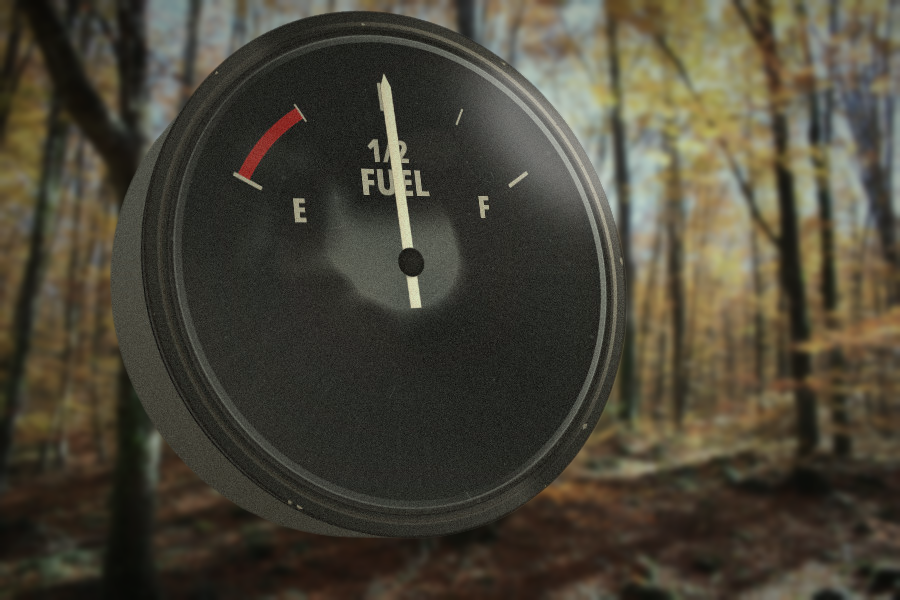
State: **0.5**
